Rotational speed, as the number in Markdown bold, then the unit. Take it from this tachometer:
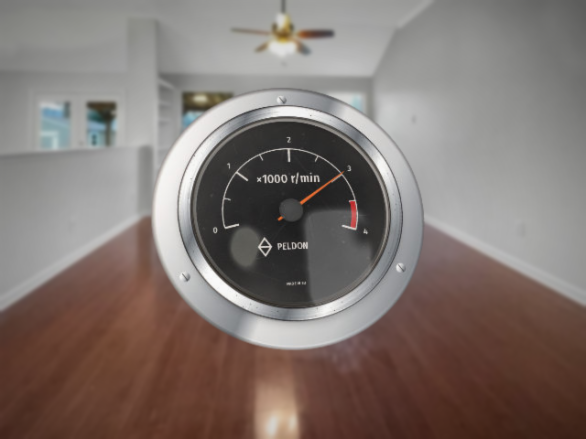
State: **3000** rpm
